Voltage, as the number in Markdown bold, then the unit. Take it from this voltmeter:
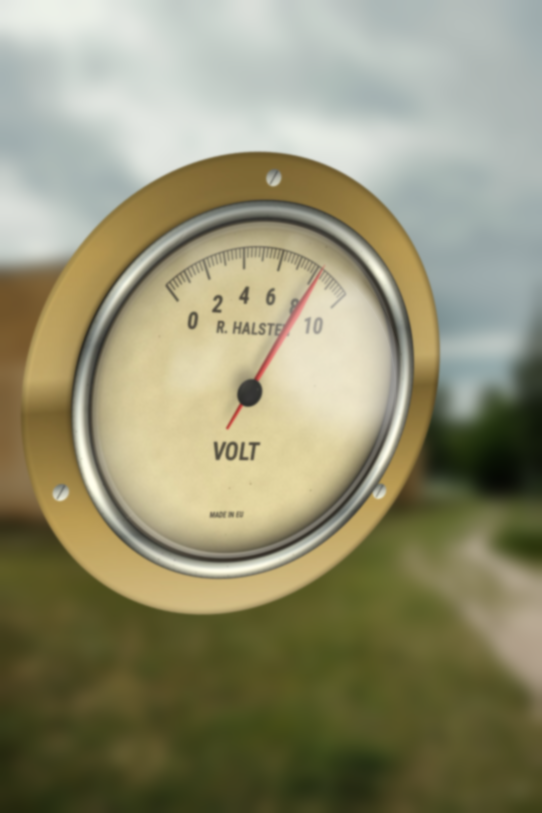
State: **8** V
